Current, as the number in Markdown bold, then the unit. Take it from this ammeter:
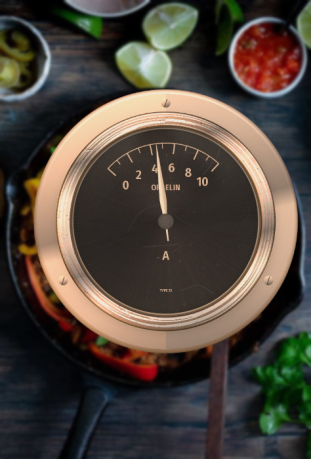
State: **4.5** A
